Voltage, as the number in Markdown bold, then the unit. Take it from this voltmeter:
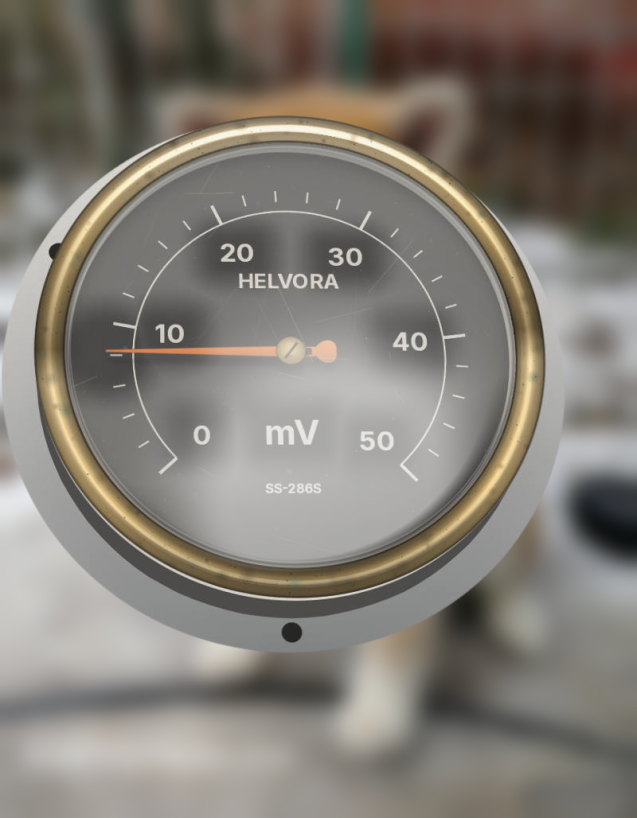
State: **8** mV
